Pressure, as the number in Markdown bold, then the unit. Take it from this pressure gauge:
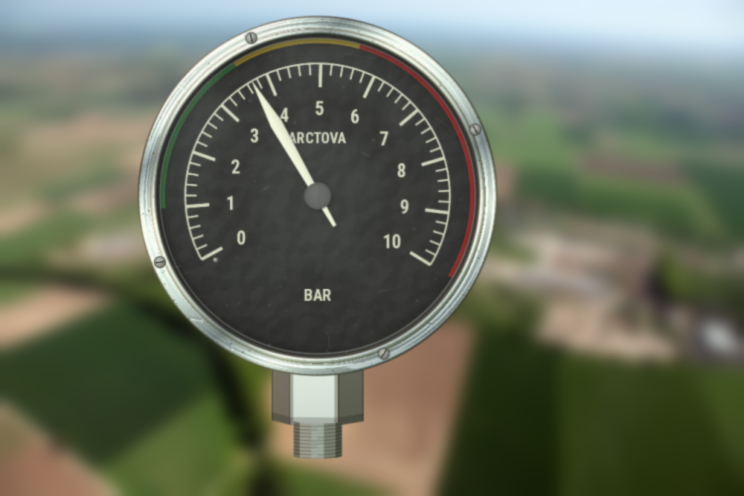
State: **3.7** bar
